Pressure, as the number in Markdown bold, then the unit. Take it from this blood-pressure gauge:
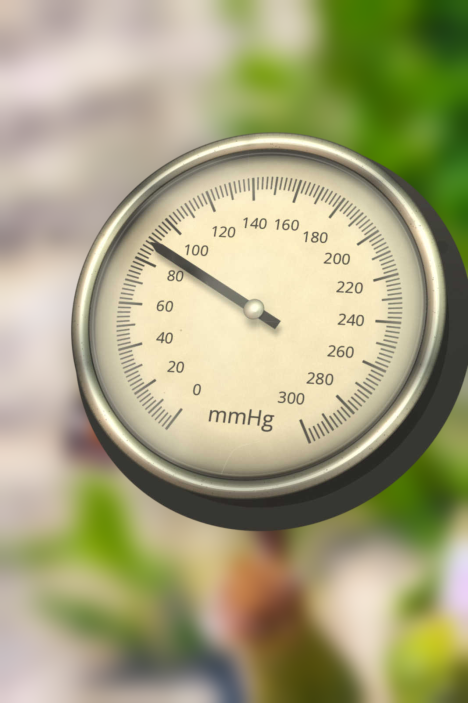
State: **88** mmHg
